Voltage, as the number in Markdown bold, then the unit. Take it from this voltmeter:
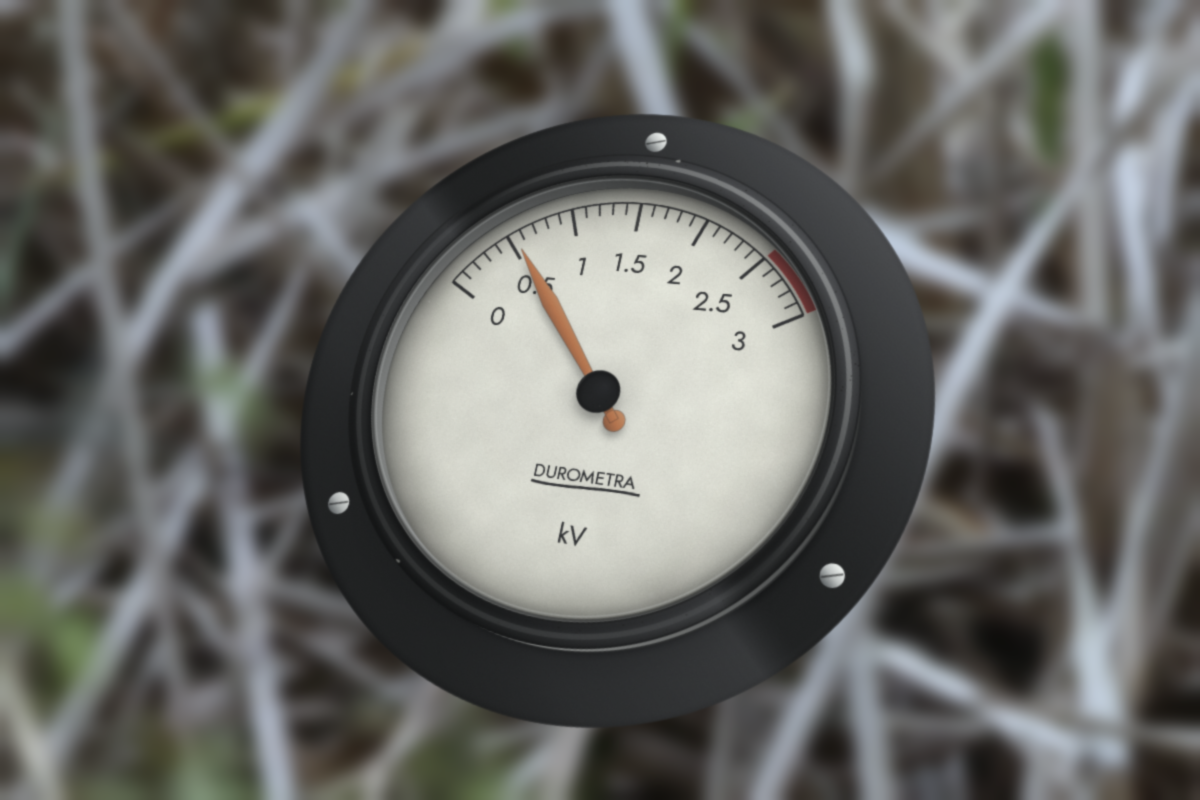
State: **0.55** kV
